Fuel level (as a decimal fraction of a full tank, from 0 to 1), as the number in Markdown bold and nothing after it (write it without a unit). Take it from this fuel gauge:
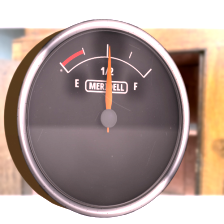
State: **0.5**
